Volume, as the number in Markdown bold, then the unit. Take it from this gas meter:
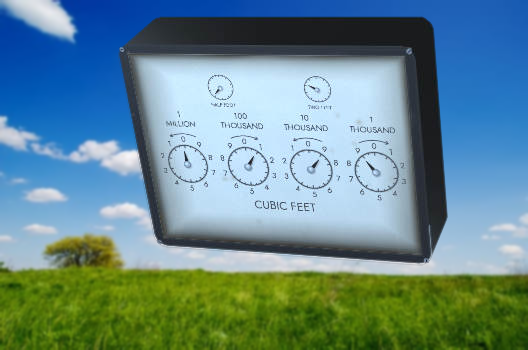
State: **8900** ft³
